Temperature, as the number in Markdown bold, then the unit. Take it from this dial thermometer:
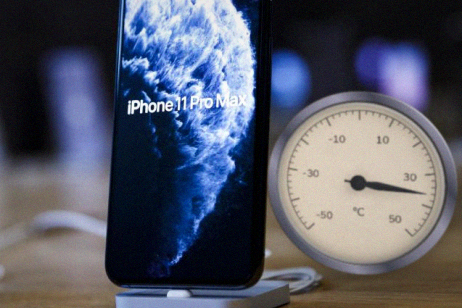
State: **36** °C
